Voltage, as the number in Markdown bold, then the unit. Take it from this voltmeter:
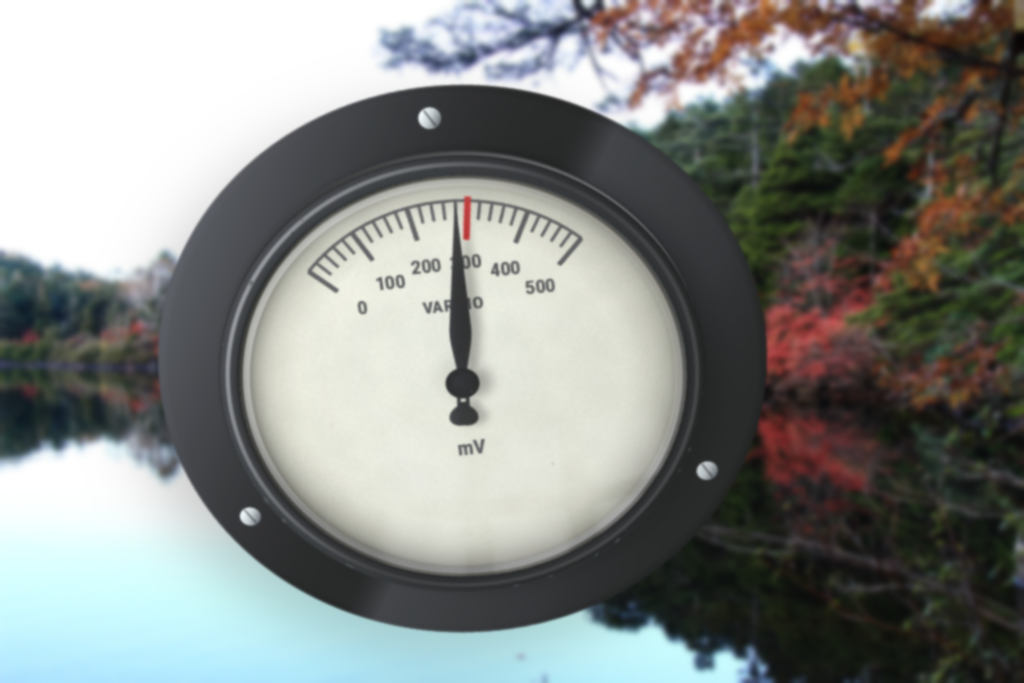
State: **280** mV
